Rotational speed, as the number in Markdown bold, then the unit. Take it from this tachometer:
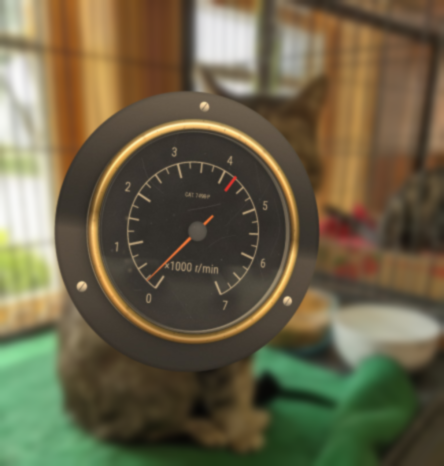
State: **250** rpm
